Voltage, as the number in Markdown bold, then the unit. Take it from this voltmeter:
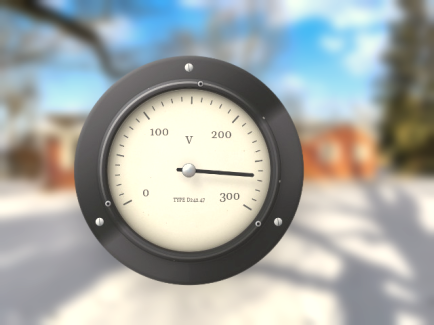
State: **265** V
